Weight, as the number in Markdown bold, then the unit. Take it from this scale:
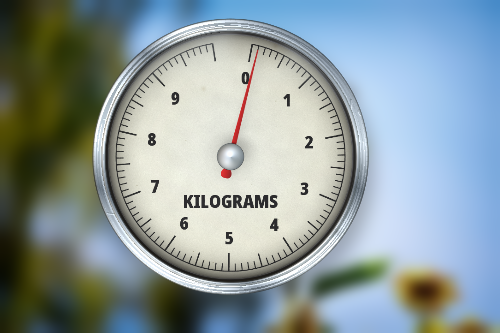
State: **0.1** kg
